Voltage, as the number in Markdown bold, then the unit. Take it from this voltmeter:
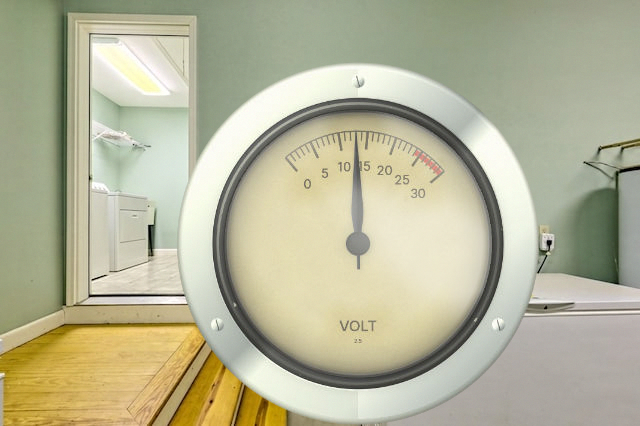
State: **13** V
